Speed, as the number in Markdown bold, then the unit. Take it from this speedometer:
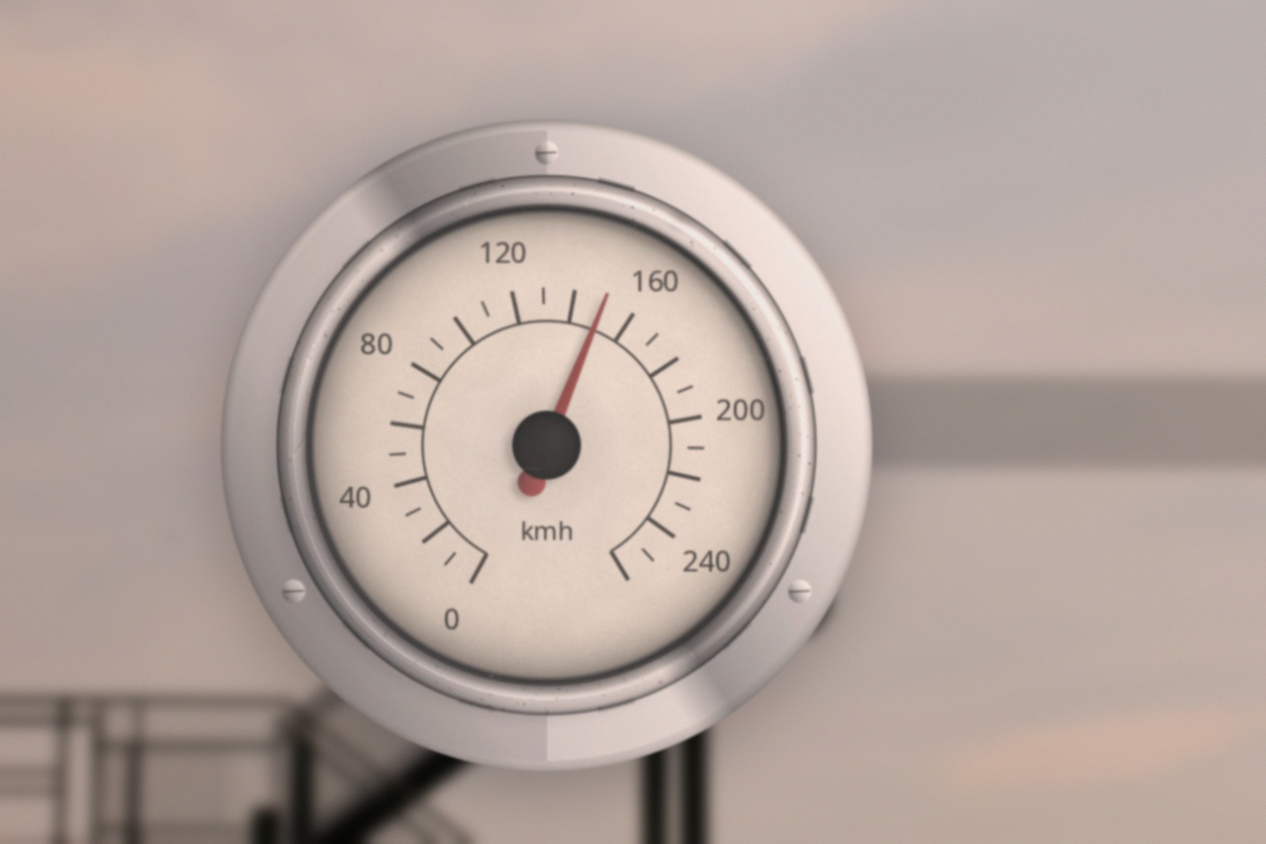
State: **150** km/h
